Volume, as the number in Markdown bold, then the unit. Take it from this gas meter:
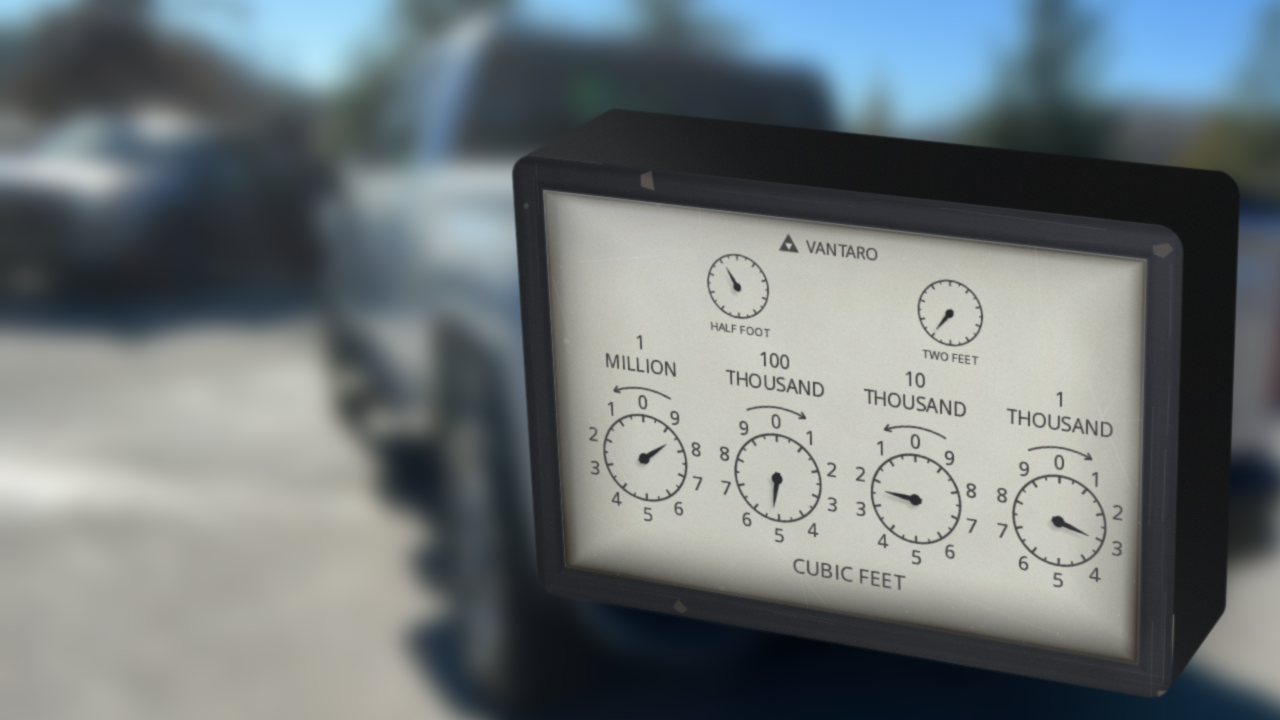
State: **852300** ft³
